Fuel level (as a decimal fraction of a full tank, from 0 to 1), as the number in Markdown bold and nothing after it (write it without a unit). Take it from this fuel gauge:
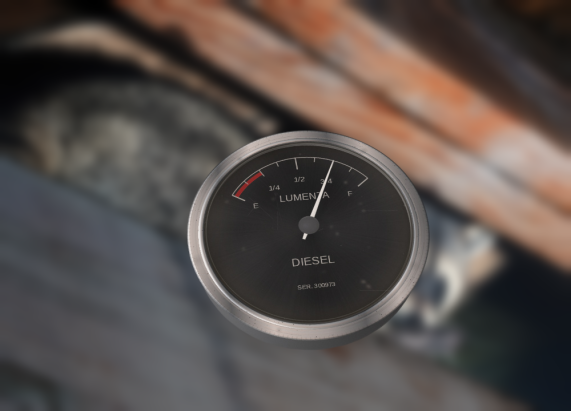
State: **0.75**
